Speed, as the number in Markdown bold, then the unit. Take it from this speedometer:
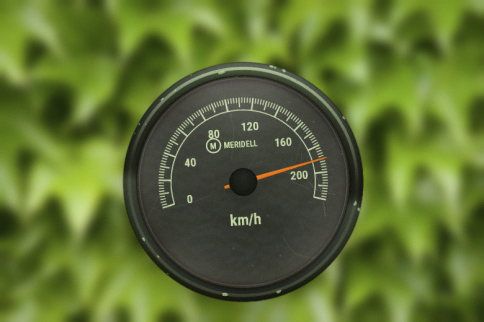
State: **190** km/h
